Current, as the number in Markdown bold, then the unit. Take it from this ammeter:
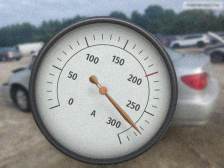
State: **275** A
